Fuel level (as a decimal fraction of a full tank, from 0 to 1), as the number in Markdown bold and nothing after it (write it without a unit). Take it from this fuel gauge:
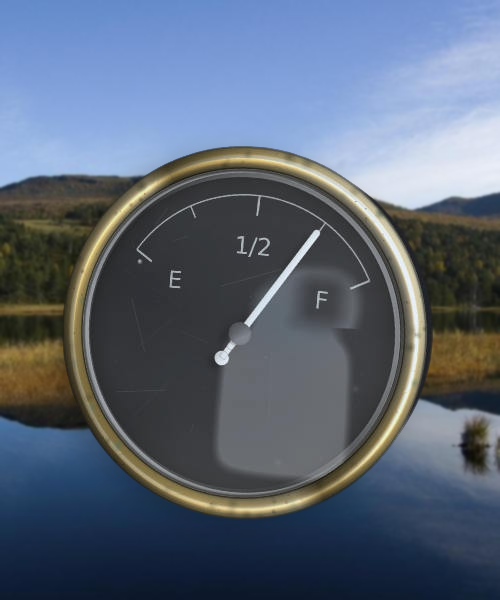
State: **0.75**
